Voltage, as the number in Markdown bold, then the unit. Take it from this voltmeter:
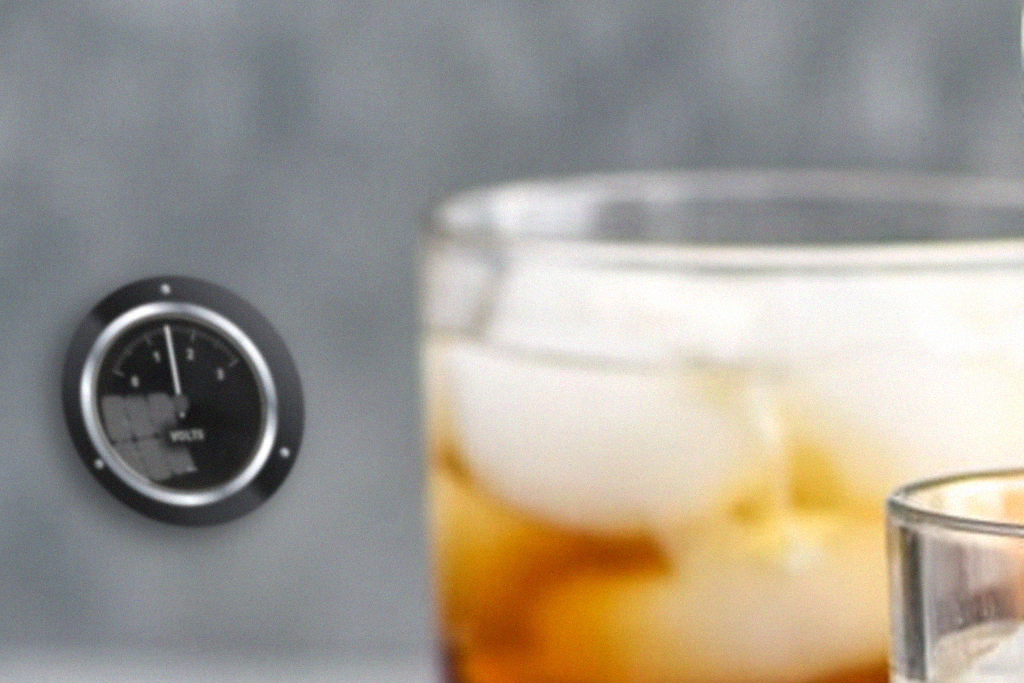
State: **1.5** V
